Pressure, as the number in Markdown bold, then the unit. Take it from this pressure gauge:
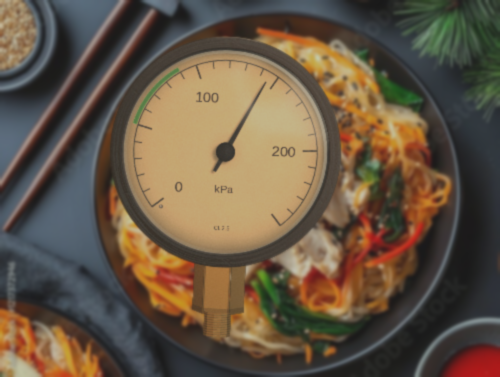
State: **145** kPa
